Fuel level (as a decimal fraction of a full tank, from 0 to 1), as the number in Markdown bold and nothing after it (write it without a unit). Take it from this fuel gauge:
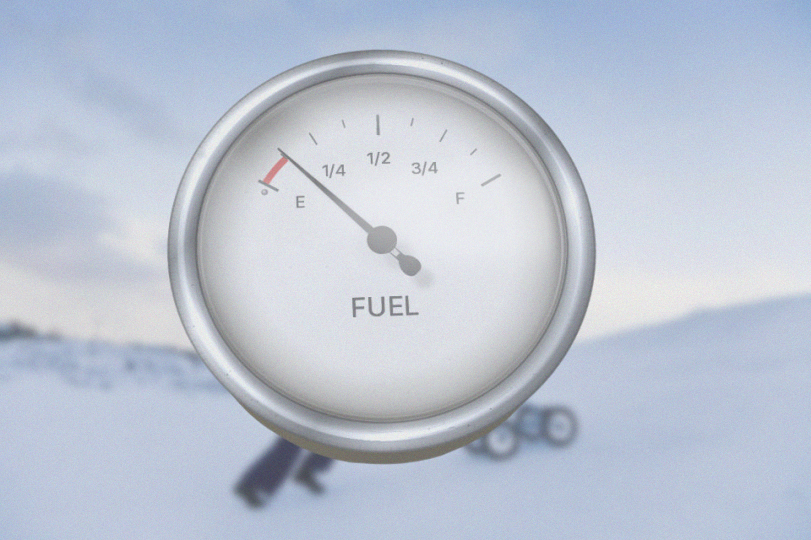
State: **0.125**
